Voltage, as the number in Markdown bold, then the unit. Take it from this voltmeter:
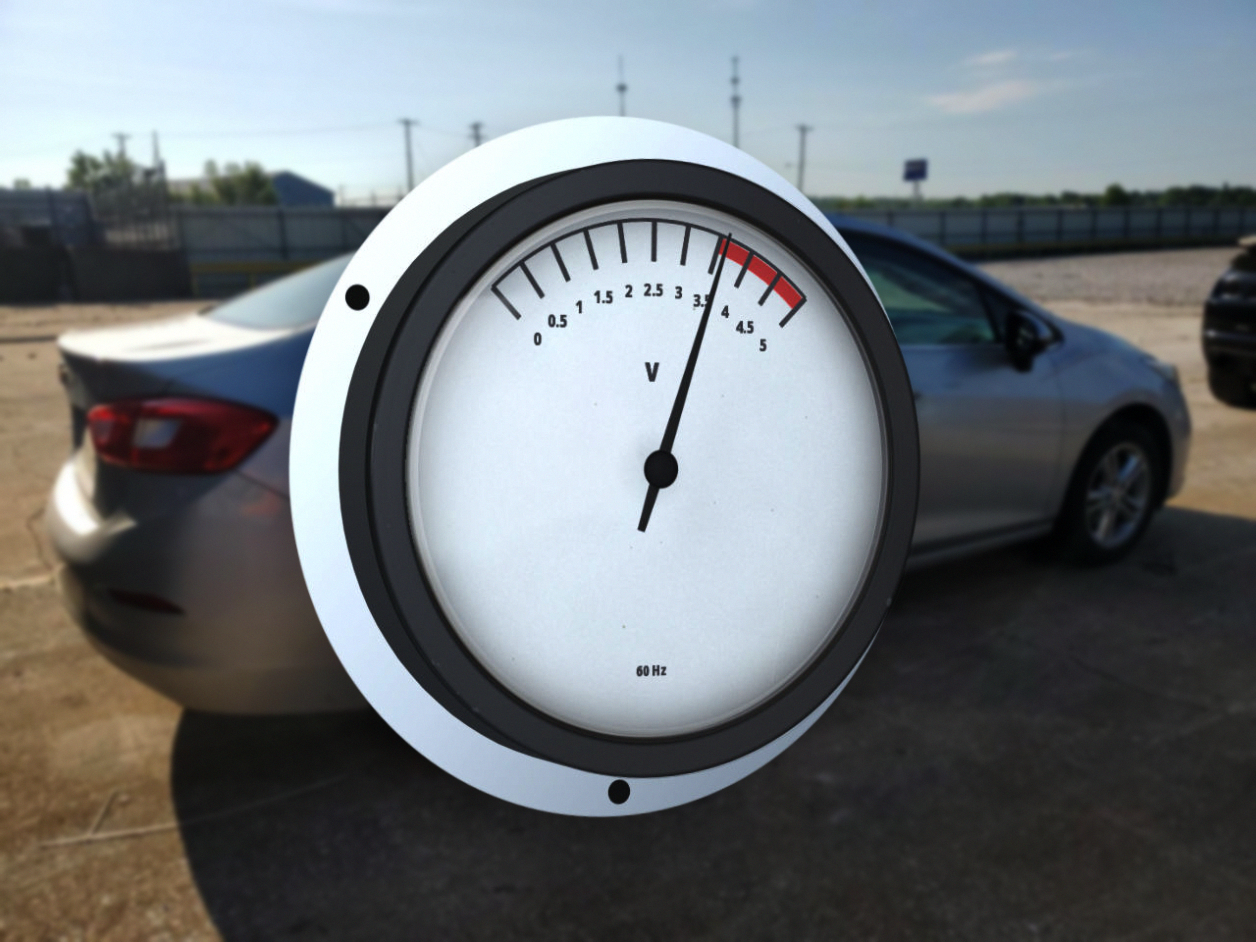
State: **3.5** V
